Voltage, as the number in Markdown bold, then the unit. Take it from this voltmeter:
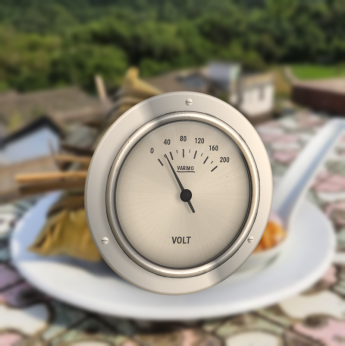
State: **20** V
